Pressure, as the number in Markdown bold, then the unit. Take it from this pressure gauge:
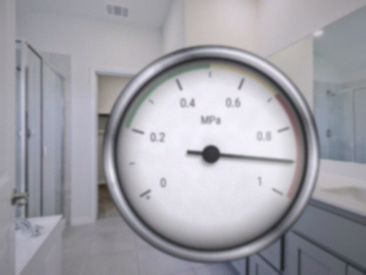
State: **0.9** MPa
